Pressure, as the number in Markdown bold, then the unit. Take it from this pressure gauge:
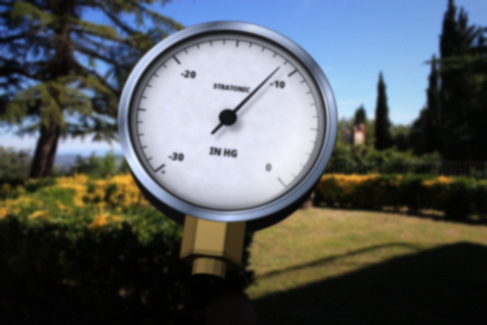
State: **-11** inHg
